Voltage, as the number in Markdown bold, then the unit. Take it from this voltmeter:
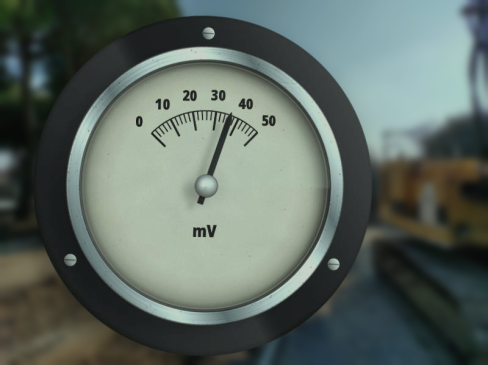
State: **36** mV
